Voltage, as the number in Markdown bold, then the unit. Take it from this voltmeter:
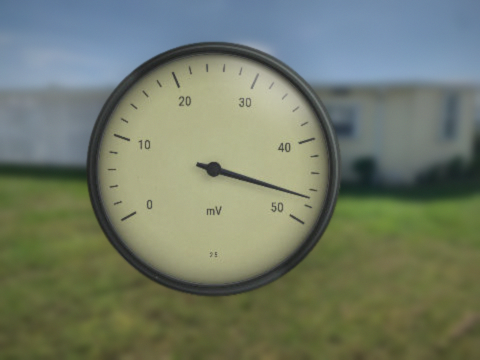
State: **47** mV
